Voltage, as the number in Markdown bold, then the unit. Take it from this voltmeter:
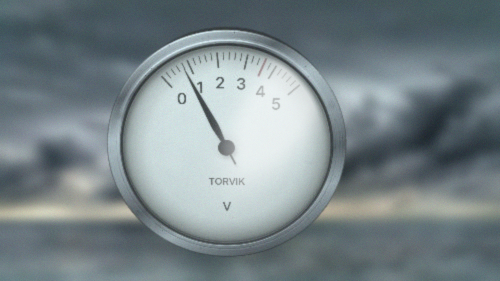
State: **0.8** V
